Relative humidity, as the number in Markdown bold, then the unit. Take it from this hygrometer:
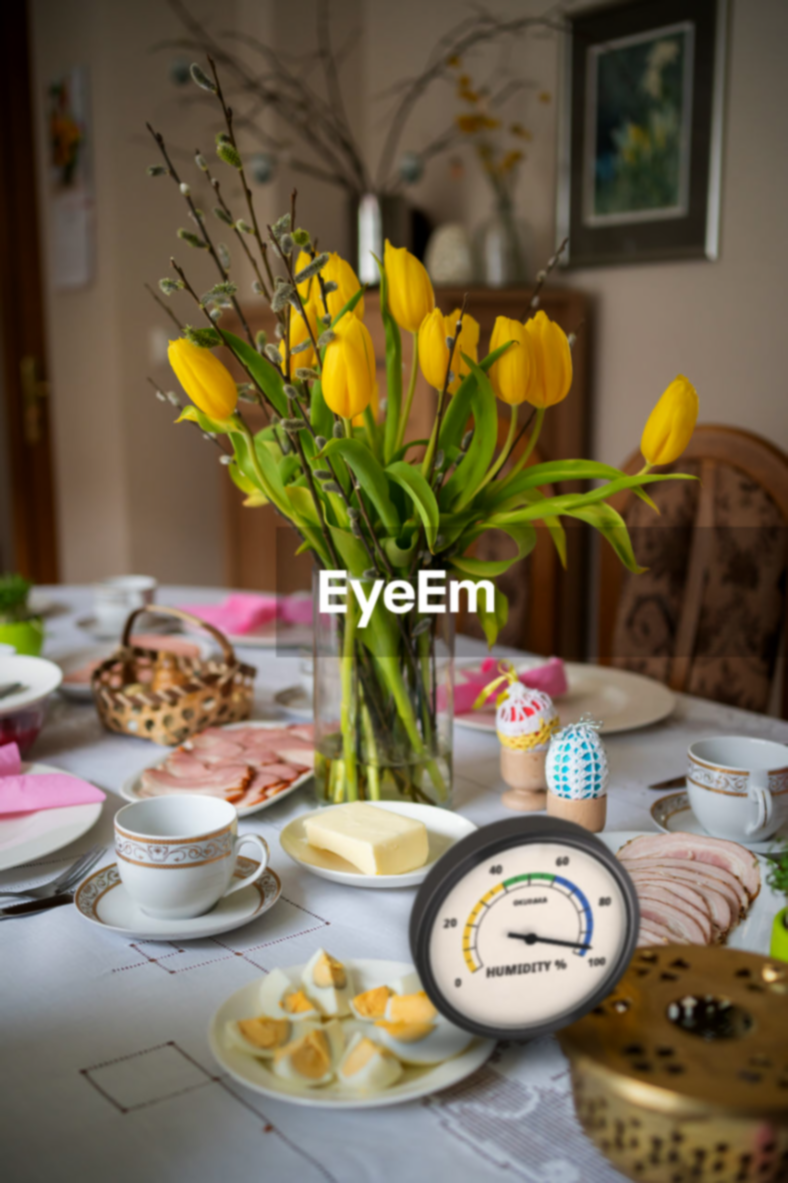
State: **95** %
